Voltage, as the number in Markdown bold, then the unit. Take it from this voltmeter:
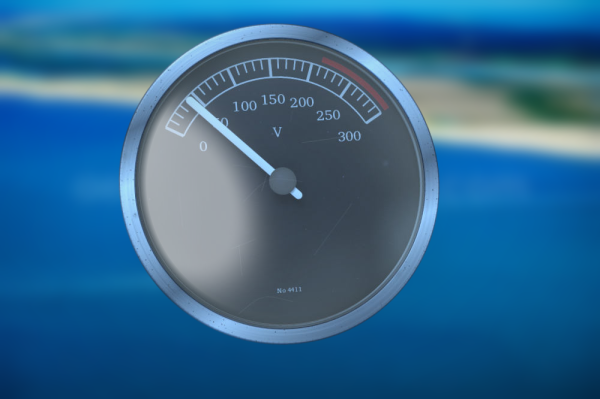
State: **40** V
